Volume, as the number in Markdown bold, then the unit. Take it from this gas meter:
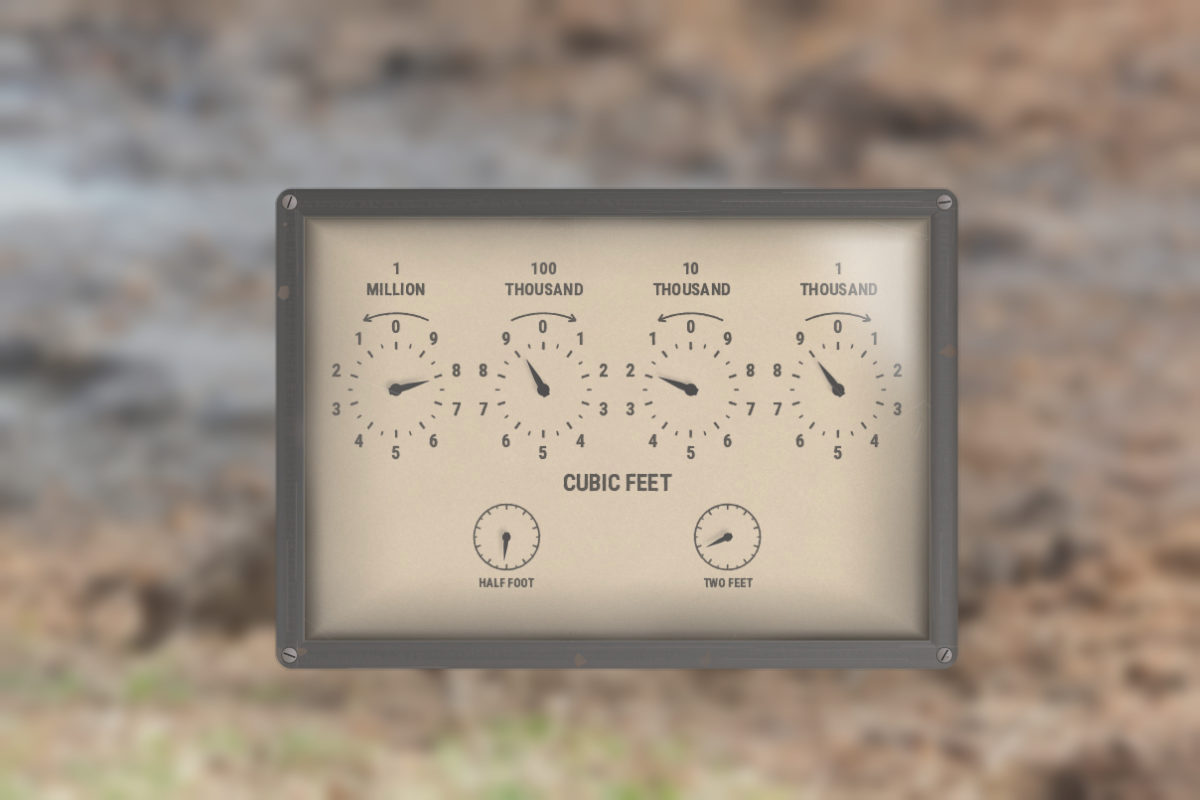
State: **791900** ft³
